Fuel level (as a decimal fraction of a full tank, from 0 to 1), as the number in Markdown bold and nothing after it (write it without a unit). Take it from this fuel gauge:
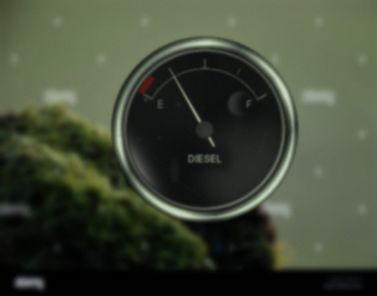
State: **0.25**
